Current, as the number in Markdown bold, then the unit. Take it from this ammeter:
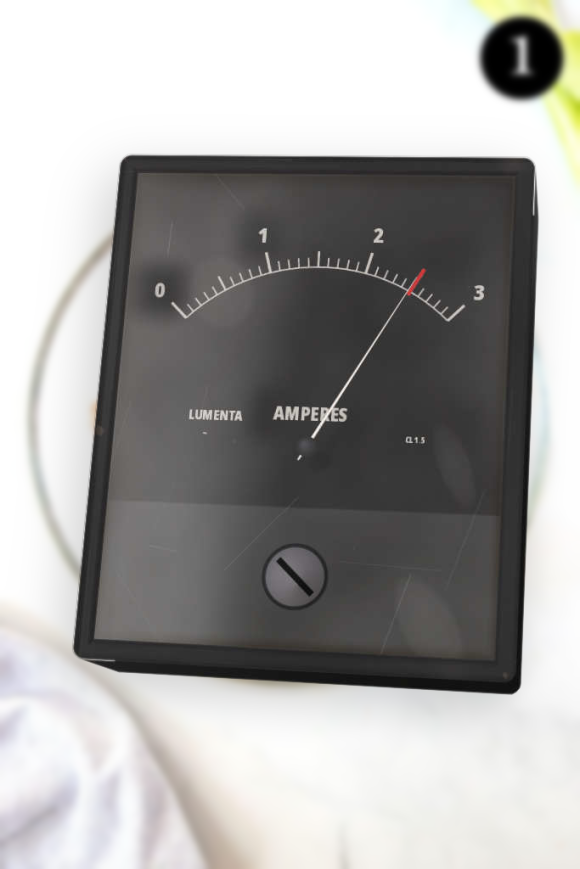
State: **2.5** A
